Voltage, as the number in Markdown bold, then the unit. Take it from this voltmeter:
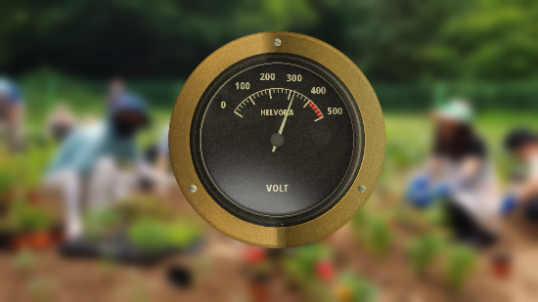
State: **320** V
